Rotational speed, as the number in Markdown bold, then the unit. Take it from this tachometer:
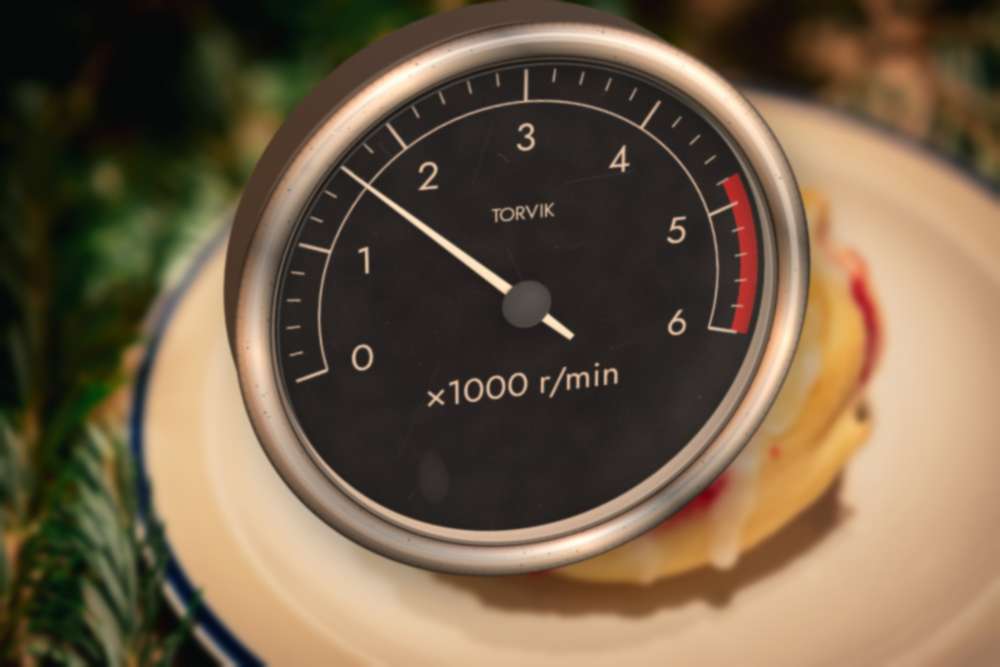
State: **1600** rpm
